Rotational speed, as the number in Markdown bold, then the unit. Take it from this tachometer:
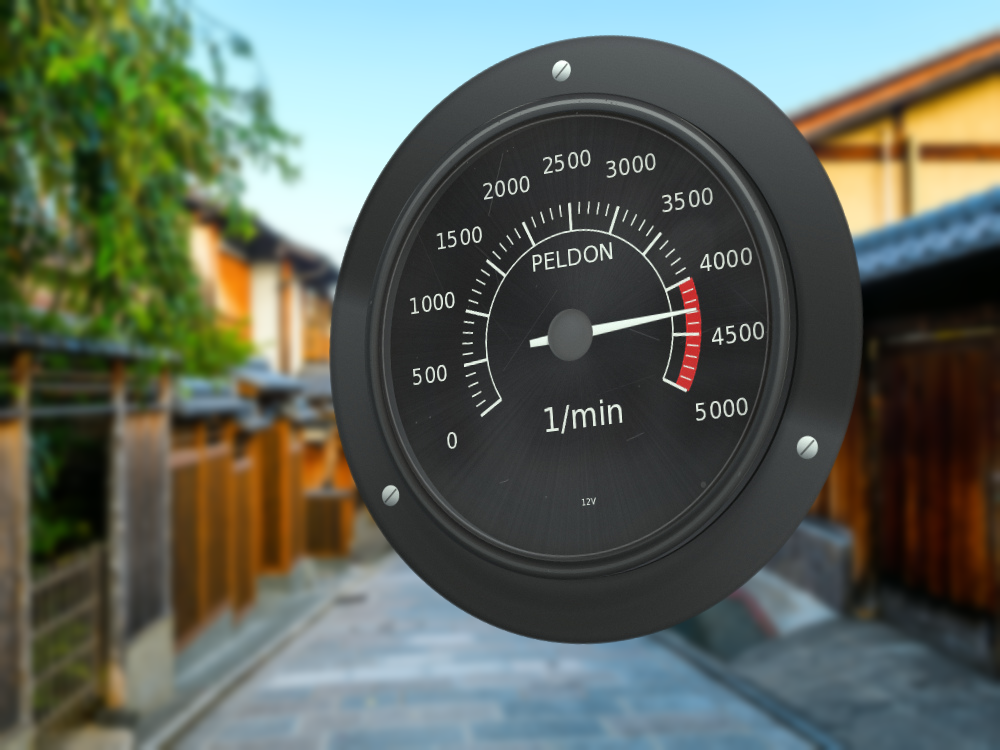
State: **4300** rpm
